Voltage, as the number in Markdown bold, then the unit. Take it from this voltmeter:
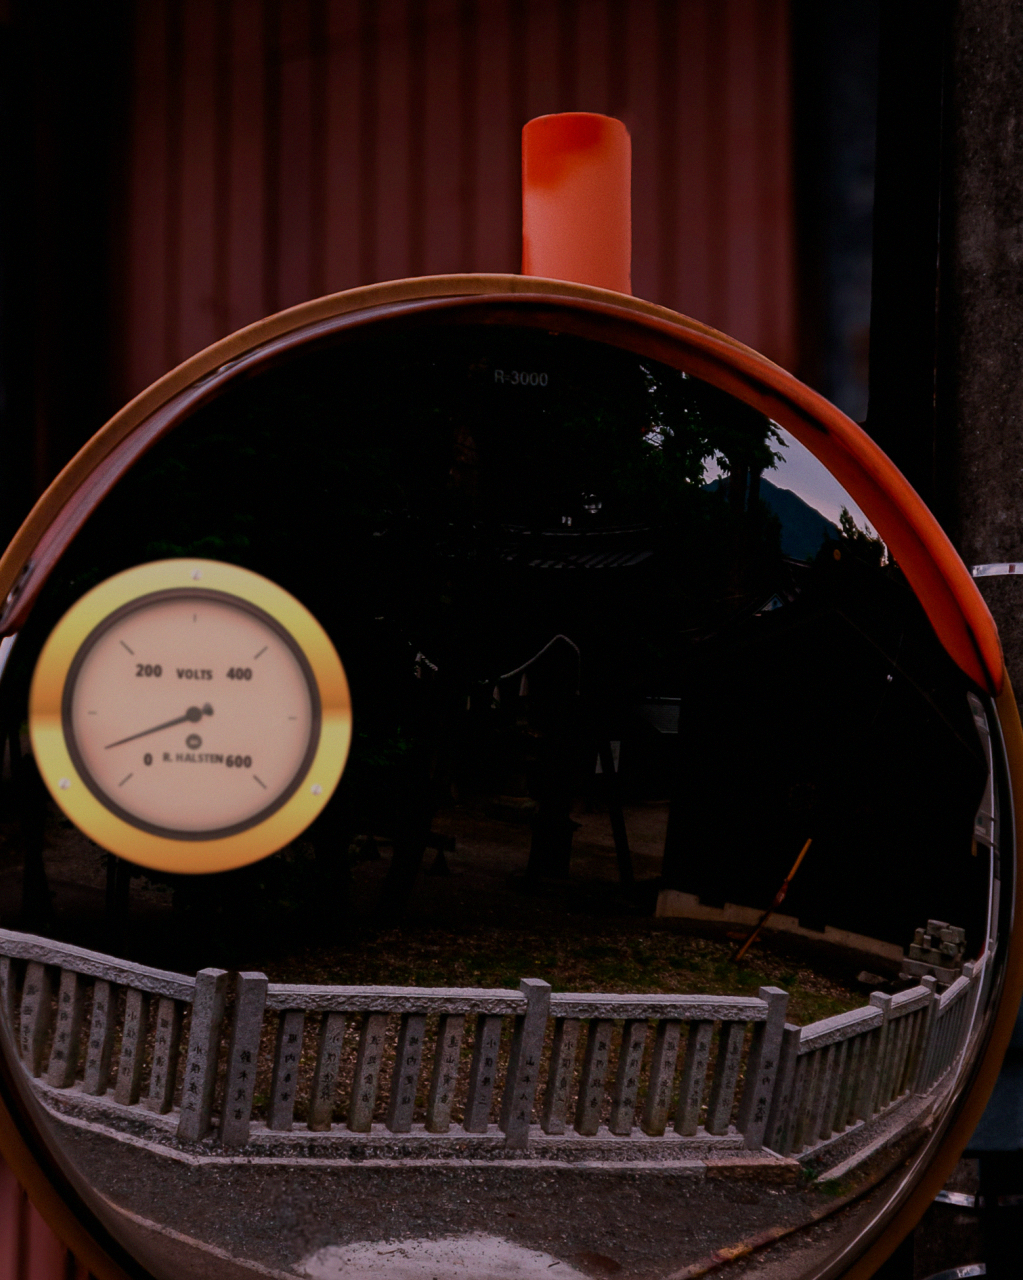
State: **50** V
